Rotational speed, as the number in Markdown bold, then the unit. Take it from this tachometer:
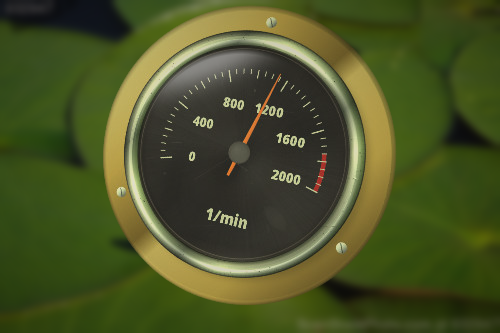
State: **1150** rpm
